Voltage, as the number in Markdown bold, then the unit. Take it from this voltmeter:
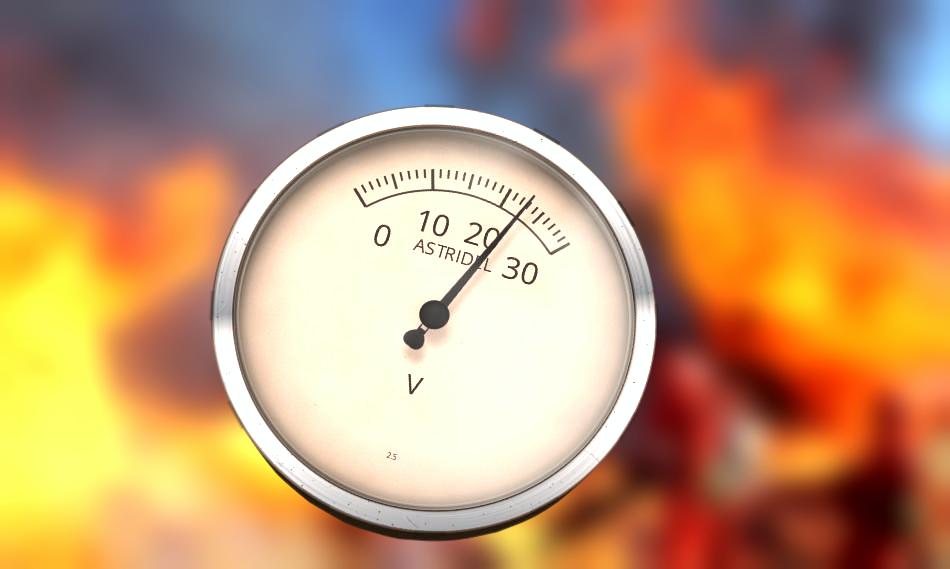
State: **23** V
